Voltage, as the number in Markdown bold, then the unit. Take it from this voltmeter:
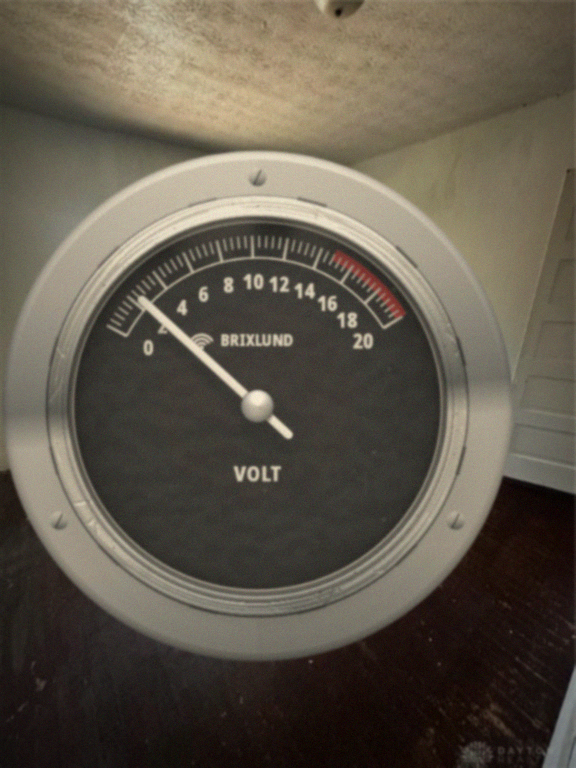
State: **2.4** V
